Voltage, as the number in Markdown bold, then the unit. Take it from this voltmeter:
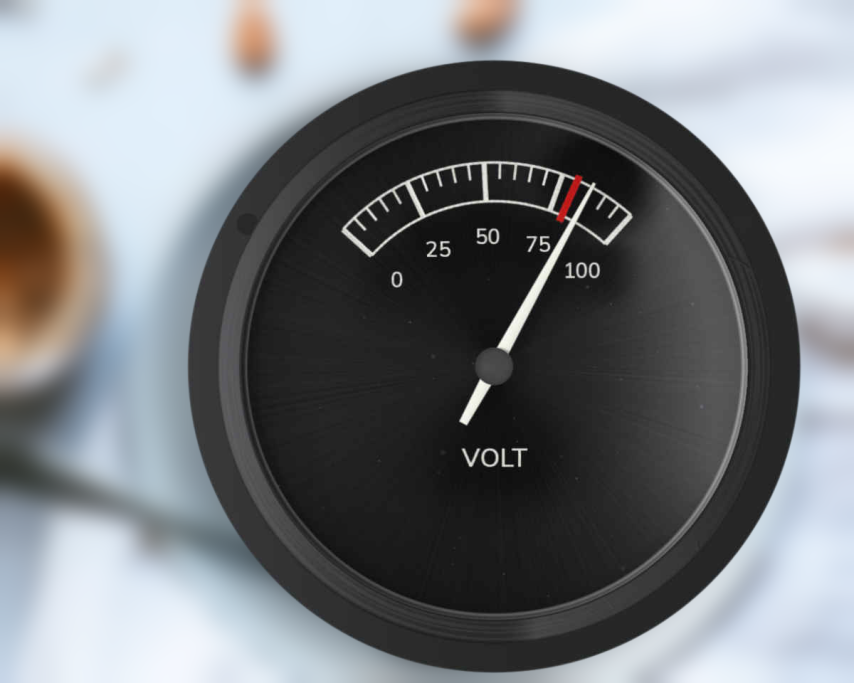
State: **85** V
